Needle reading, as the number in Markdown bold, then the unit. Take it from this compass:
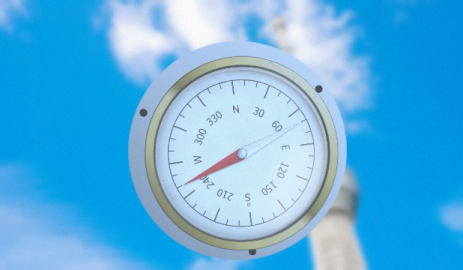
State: **250** °
